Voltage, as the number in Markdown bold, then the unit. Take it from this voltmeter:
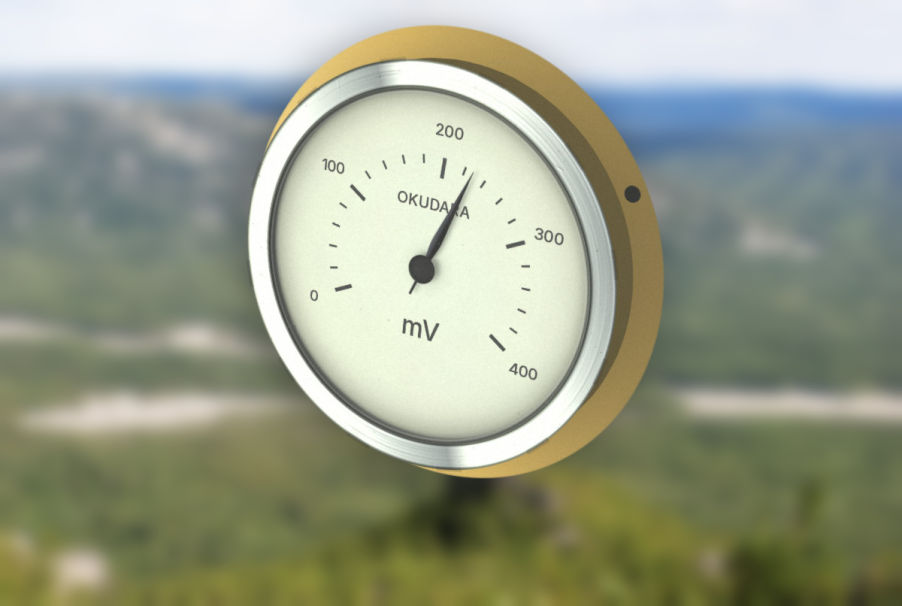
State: **230** mV
